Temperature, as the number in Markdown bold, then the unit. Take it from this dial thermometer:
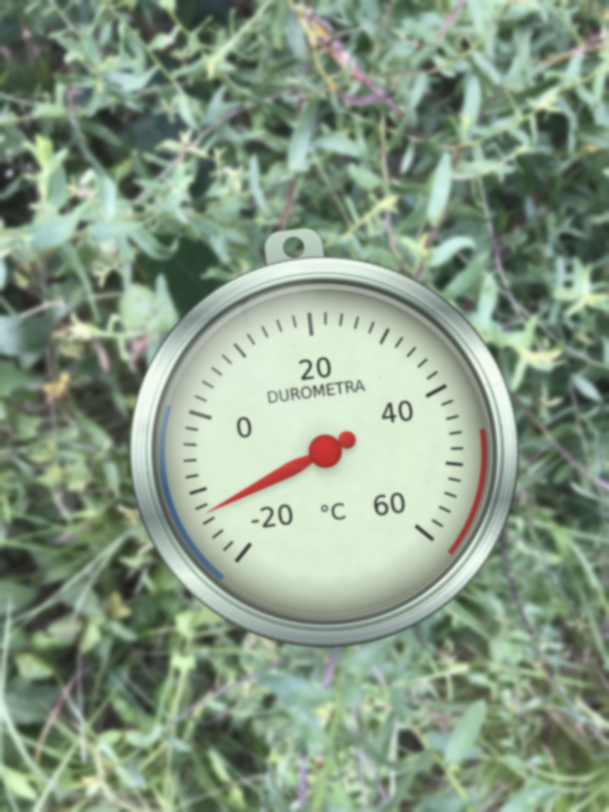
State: **-13** °C
